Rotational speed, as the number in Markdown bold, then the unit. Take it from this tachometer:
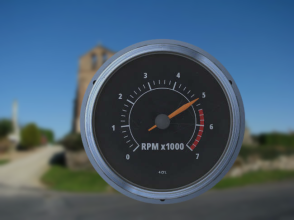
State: **5000** rpm
